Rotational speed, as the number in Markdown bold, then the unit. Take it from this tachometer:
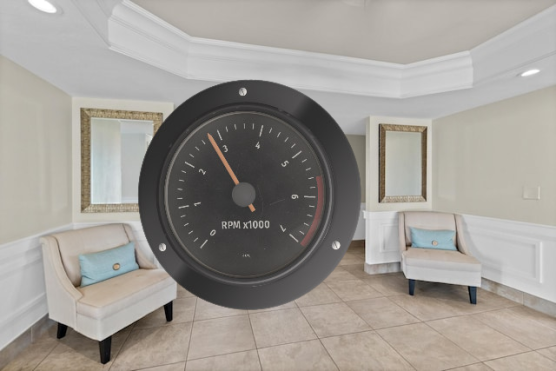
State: **2800** rpm
